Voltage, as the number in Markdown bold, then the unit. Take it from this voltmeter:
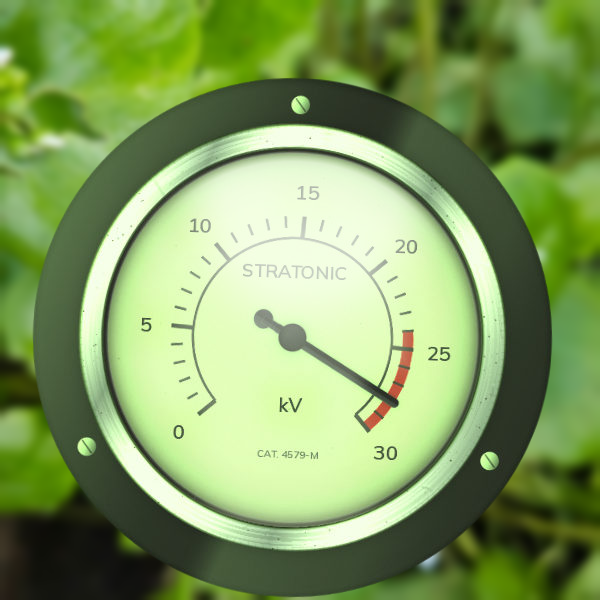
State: **28** kV
